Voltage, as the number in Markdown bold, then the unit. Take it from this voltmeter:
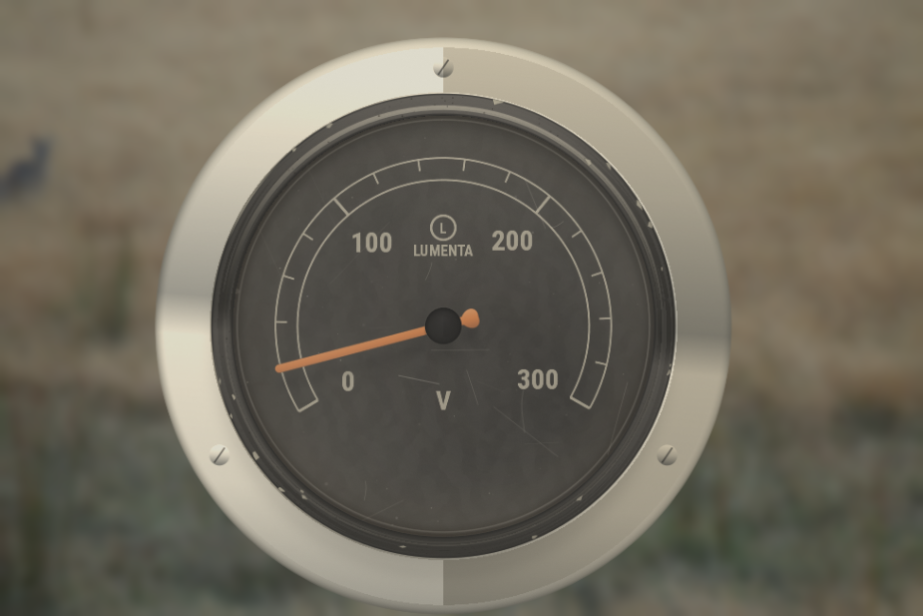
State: **20** V
